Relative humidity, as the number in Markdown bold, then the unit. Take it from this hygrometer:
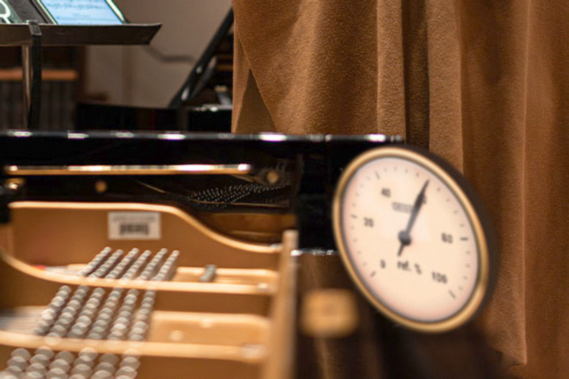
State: **60** %
